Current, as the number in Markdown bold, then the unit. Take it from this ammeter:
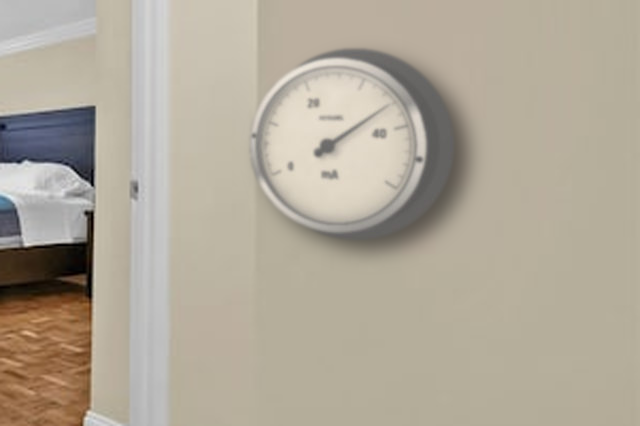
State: **36** mA
